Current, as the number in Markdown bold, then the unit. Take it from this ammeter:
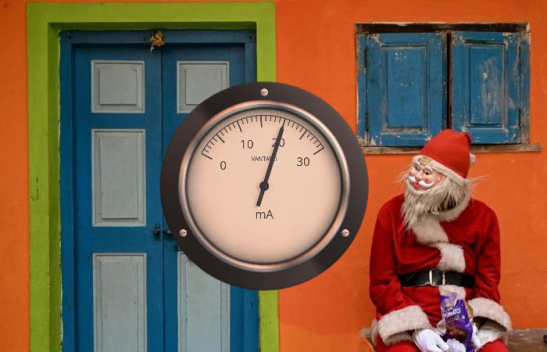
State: **20** mA
